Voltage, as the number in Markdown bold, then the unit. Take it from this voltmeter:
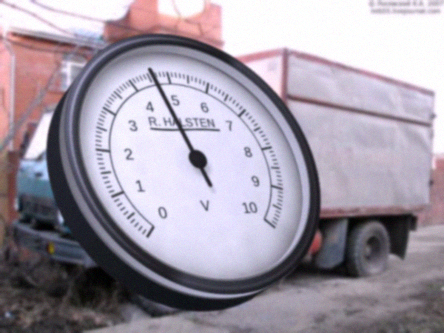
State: **4.5** V
